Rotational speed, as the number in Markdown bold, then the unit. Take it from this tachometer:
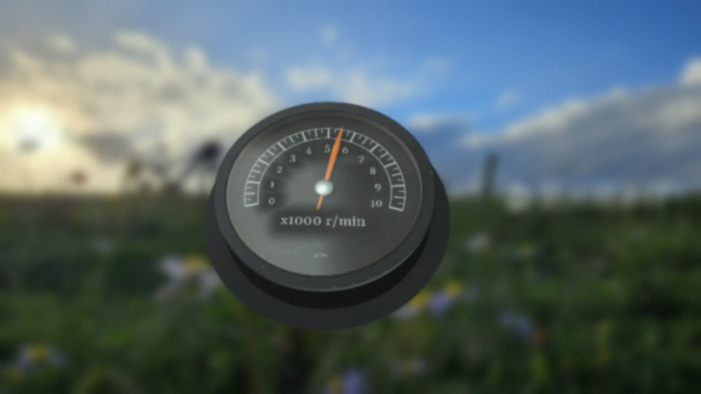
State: **5500** rpm
